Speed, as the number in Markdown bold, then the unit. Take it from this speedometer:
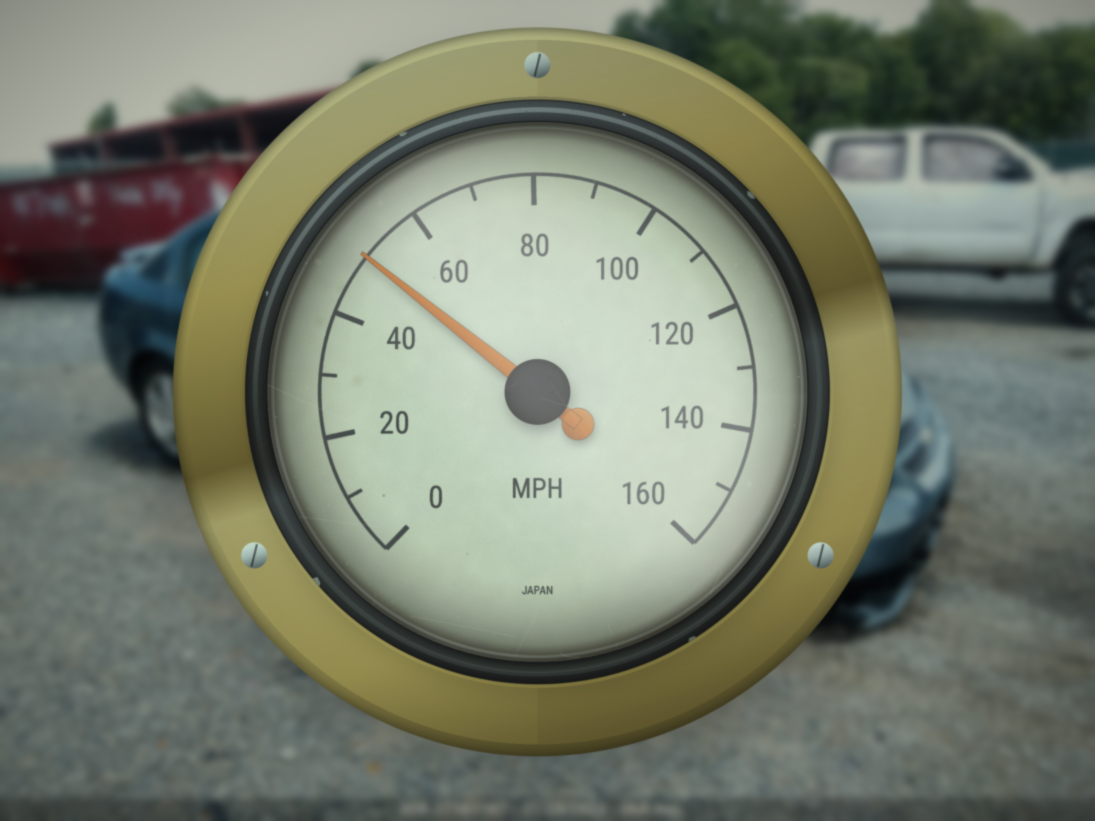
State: **50** mph
